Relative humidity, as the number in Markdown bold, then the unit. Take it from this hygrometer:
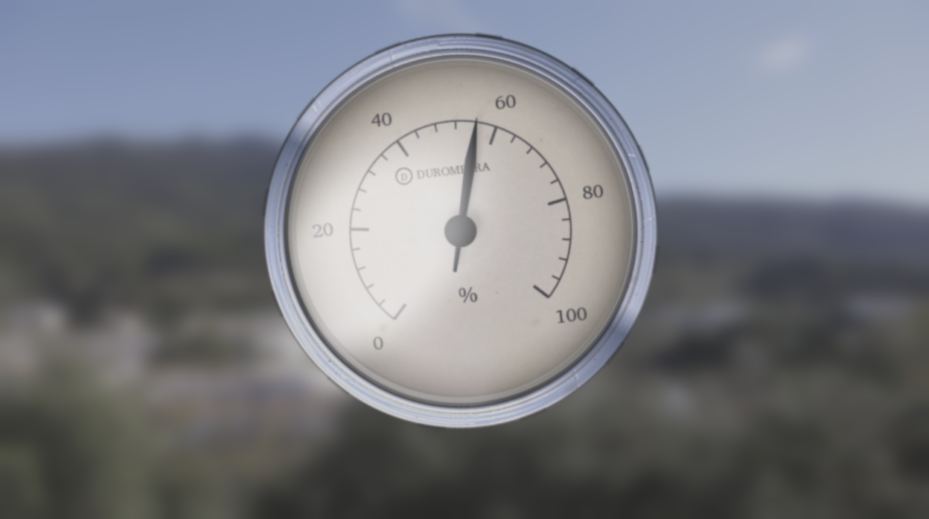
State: **56** %
